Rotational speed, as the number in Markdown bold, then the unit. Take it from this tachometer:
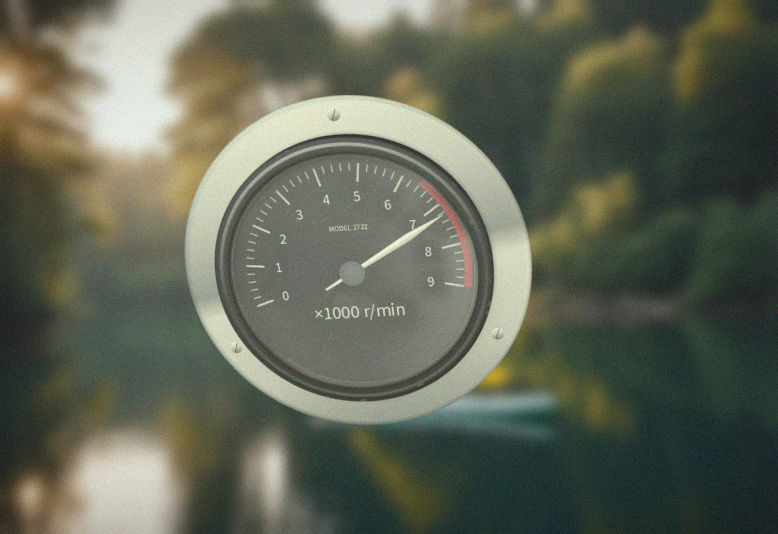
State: **7200** rpm
